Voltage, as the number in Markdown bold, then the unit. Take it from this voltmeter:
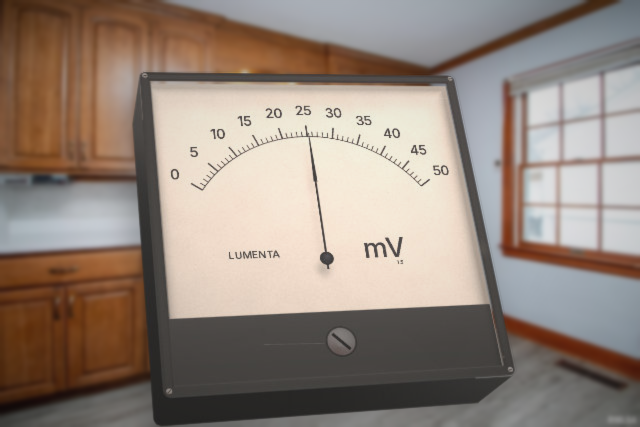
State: **25** mV
